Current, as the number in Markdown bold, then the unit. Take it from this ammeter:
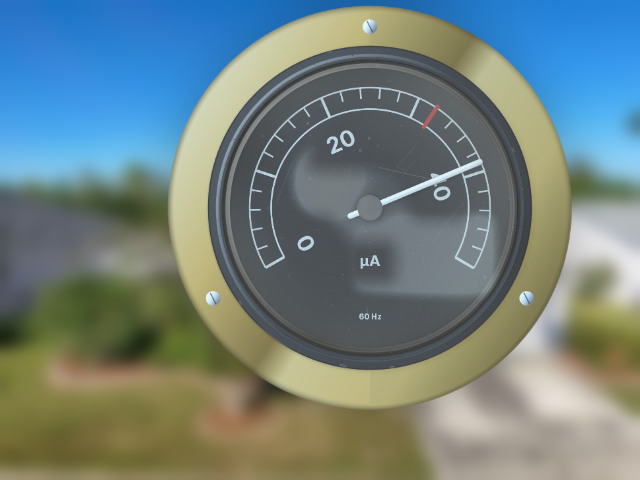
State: **39** µA
